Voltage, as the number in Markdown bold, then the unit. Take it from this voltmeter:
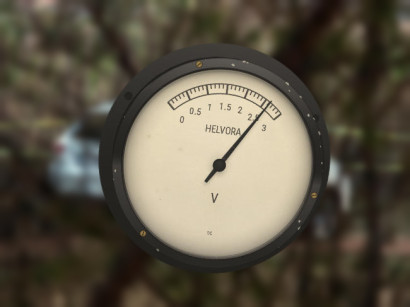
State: **2.6** V
